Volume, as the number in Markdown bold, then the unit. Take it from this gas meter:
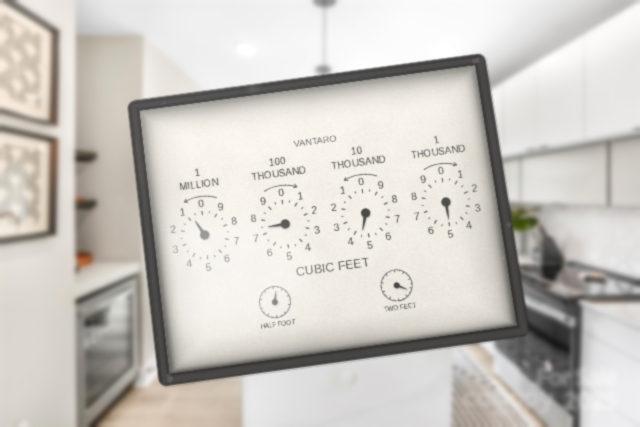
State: **74500** ft³
